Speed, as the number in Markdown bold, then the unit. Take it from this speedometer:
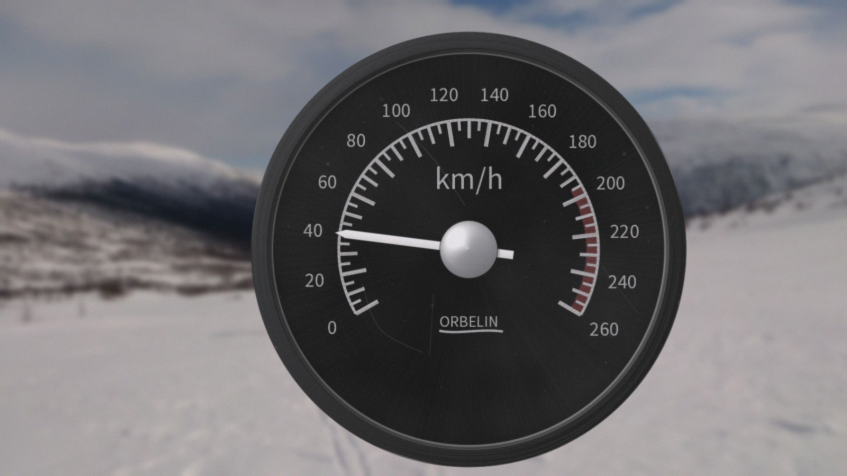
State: **40** km/h
